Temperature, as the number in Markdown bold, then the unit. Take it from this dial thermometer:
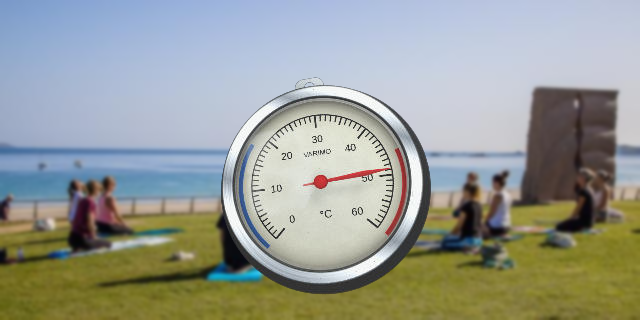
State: **49** °C
